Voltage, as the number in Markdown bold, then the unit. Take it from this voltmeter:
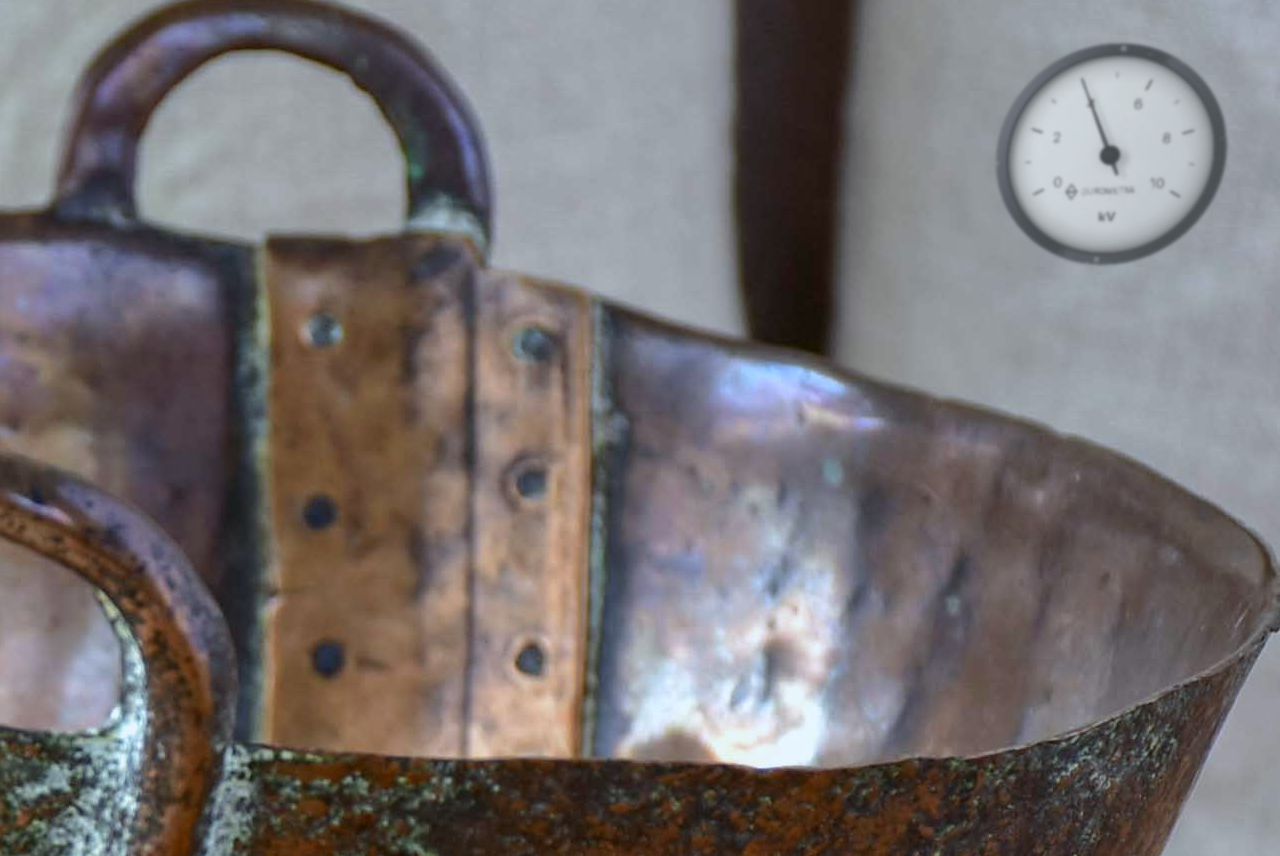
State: **4** kV
